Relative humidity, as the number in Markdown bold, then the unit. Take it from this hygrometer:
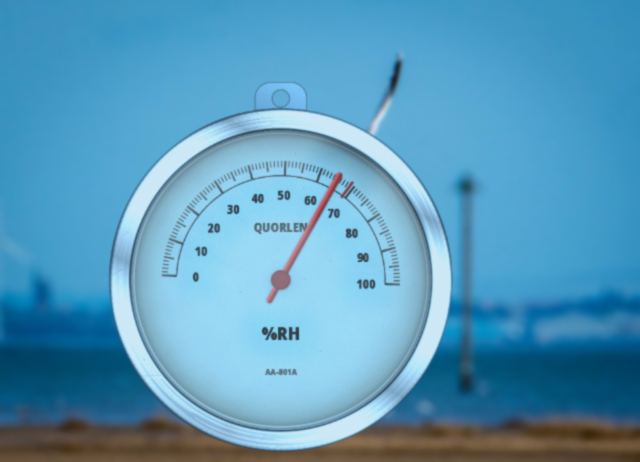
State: **65** %
